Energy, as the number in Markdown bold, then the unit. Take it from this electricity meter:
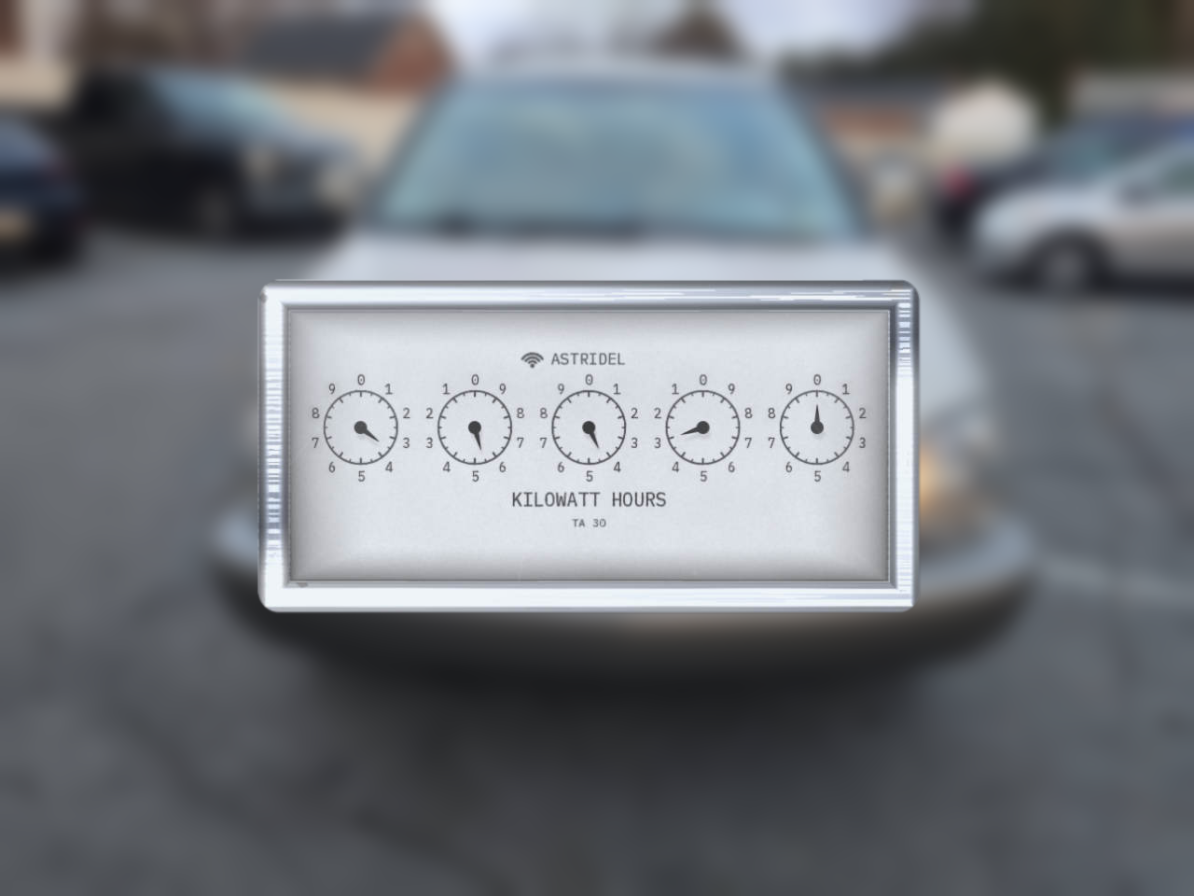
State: **35430** kWh
